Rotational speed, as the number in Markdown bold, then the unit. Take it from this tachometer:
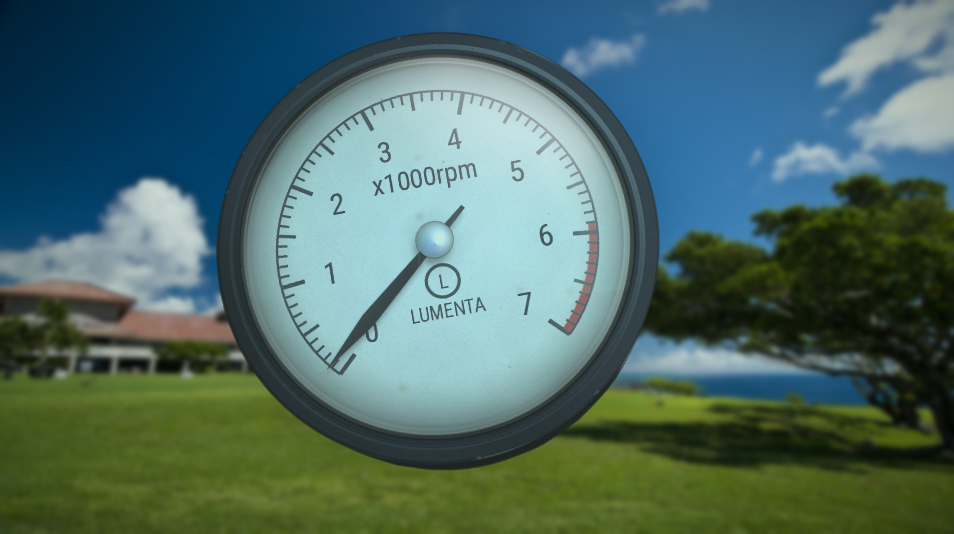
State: **100** rpm
